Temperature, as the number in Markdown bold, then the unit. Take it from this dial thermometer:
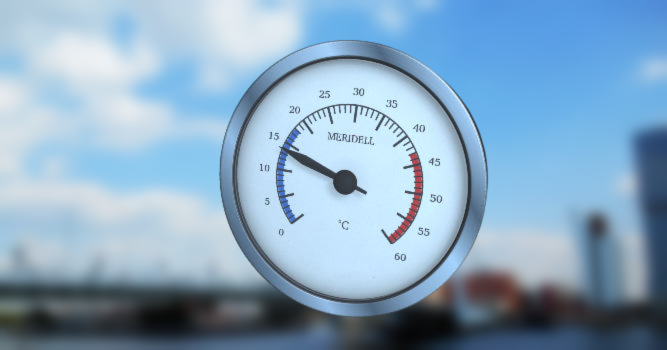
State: **14** °C
